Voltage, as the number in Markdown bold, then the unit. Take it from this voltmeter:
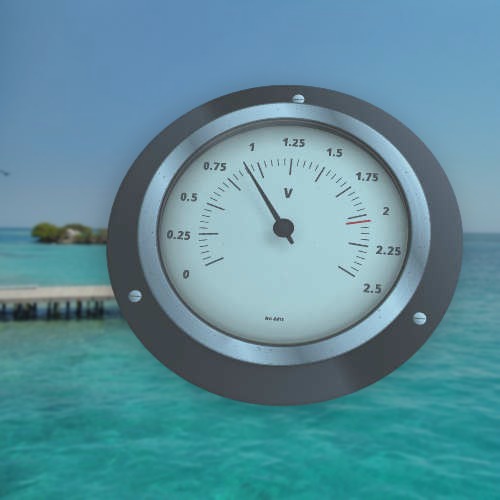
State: **0.9** V
